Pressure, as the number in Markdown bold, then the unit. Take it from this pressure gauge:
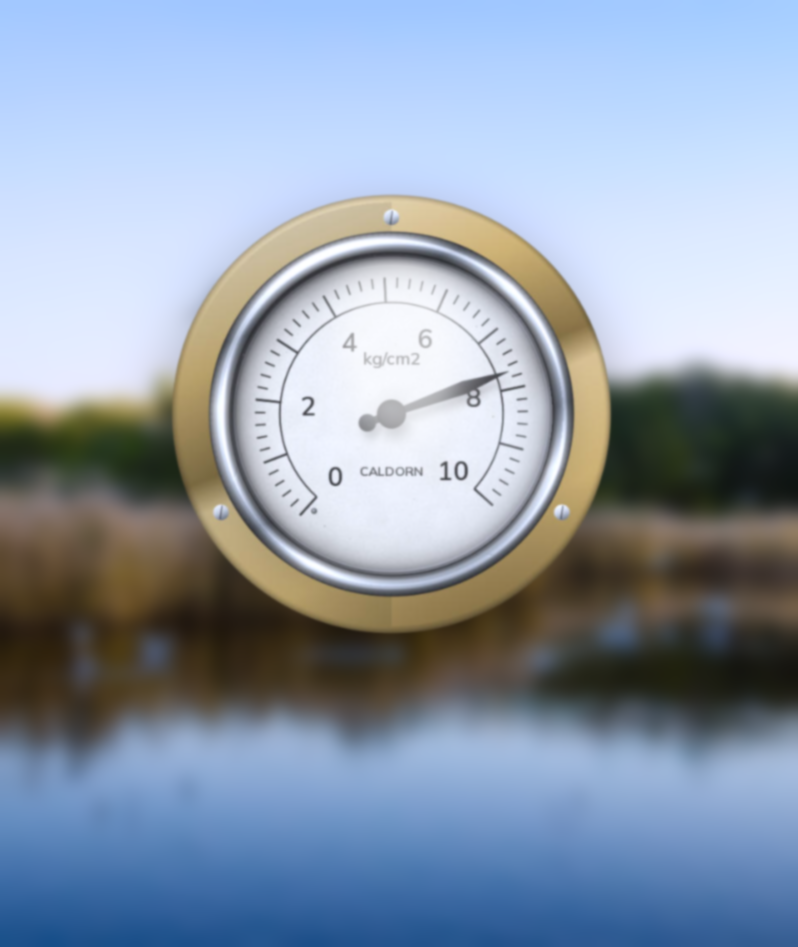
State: **7.7** kg/cm²
